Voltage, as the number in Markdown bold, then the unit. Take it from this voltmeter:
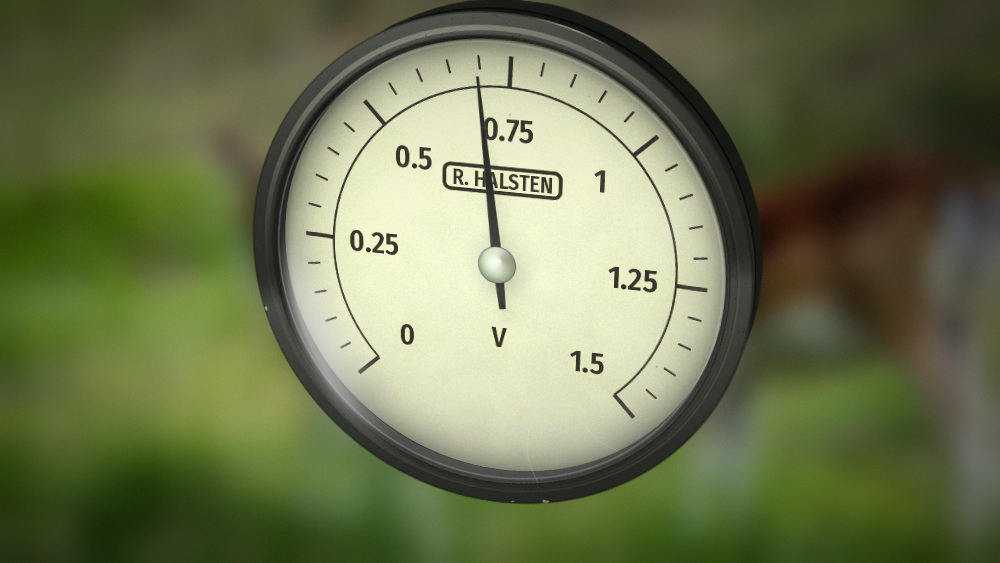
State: **0.7** V
